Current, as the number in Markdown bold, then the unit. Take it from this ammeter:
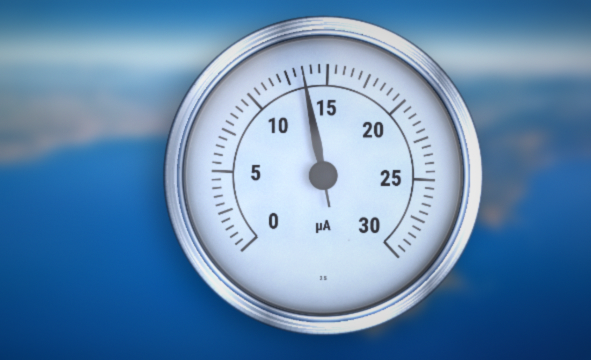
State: **13.5** µA
